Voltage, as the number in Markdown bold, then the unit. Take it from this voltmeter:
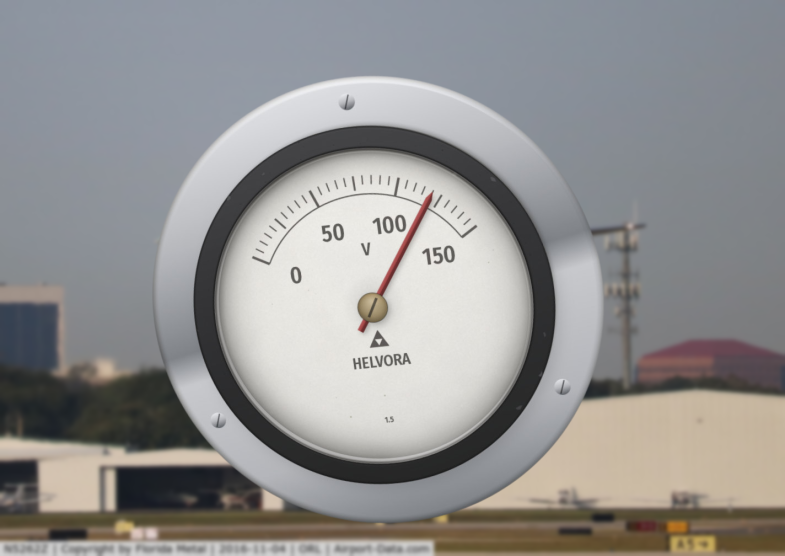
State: **120** V
